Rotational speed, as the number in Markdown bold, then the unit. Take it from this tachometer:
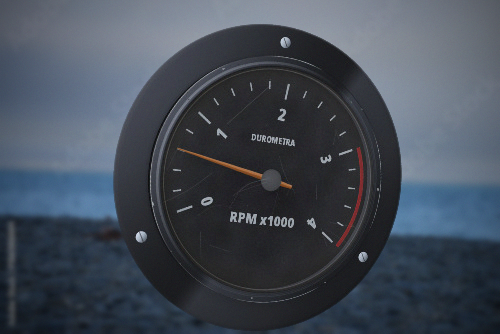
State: **600** rpm
